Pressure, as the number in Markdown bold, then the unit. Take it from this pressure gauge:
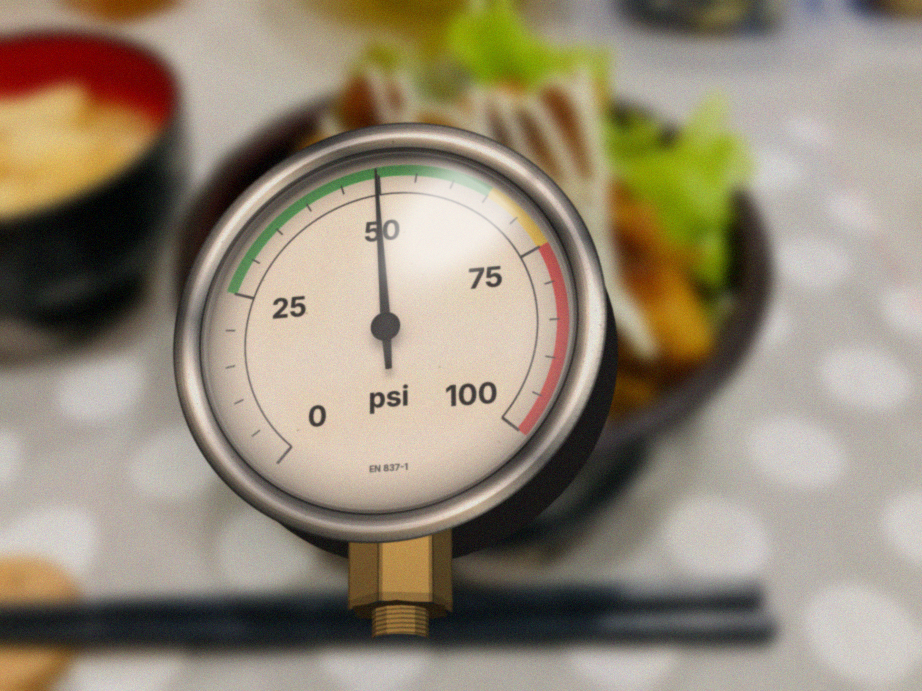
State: **50** psi
